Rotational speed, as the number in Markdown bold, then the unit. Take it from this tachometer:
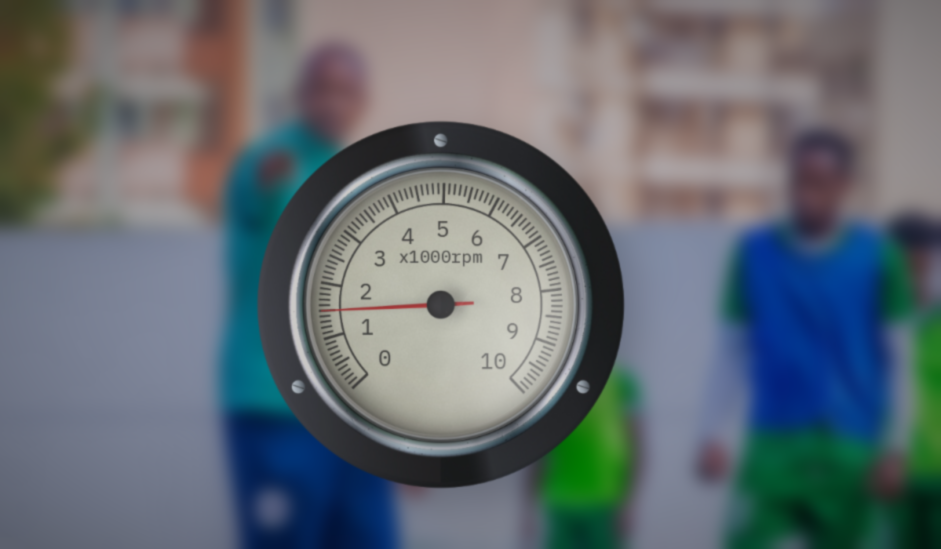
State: **1500** rpm
